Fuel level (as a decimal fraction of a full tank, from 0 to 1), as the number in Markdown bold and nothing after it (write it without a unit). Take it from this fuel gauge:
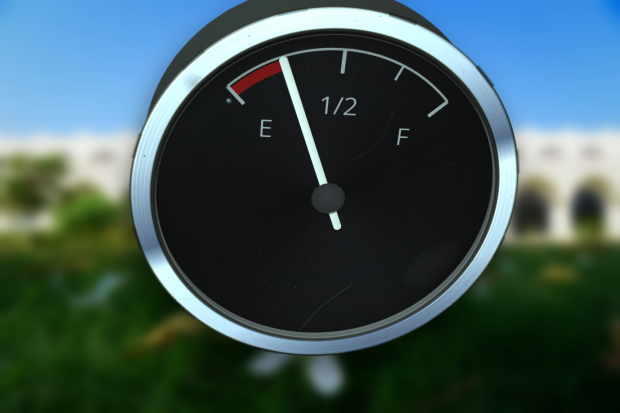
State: **0.25**
